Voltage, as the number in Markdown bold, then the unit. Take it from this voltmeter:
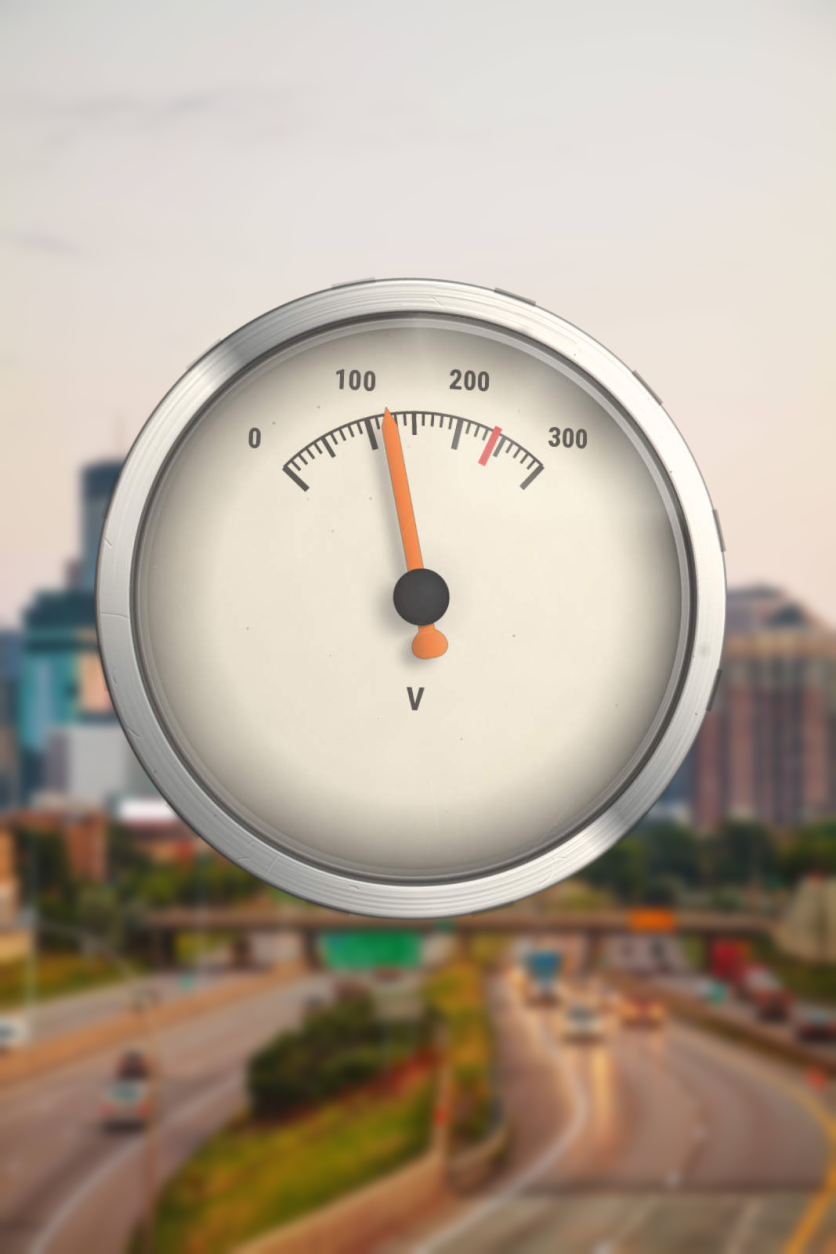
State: **120** V
